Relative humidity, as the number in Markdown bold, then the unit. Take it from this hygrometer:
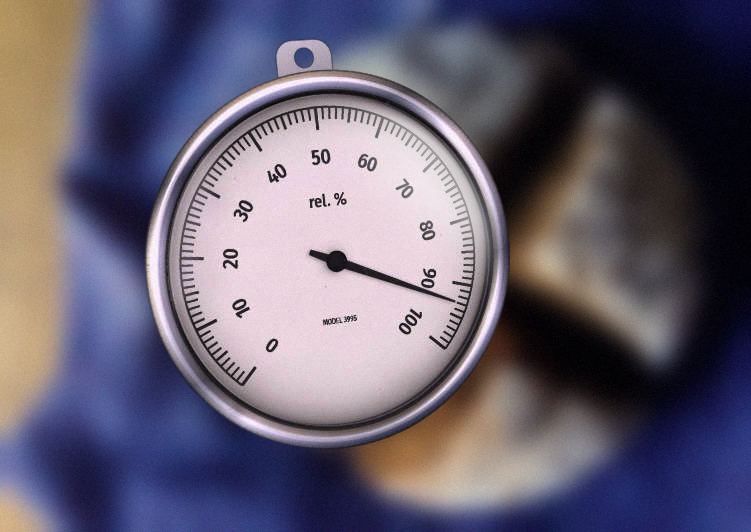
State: **93** %
